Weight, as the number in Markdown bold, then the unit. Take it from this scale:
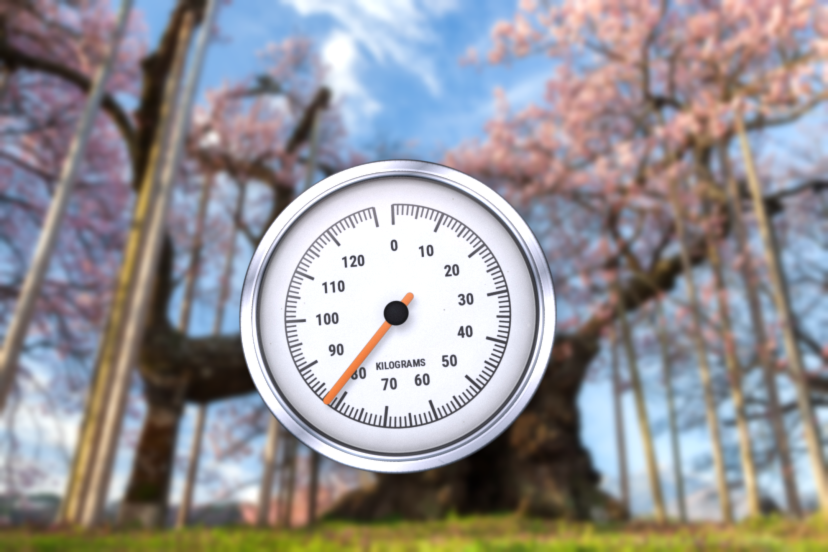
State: **82** kg
